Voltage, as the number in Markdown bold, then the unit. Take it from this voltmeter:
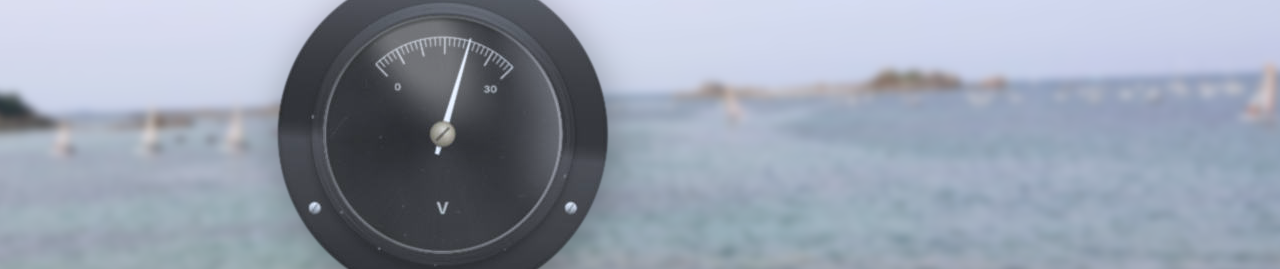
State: **20** V
